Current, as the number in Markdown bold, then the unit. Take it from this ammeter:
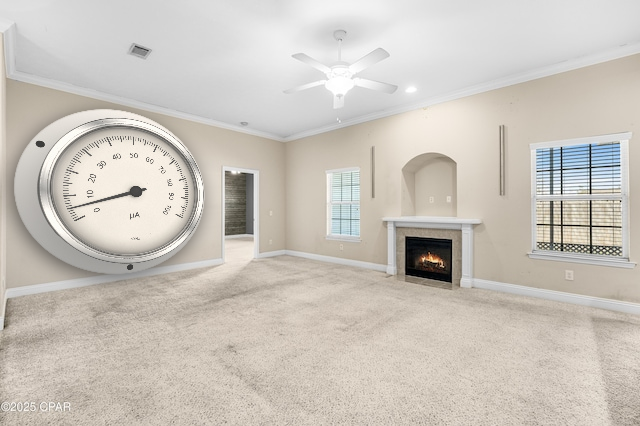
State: **5** µA
